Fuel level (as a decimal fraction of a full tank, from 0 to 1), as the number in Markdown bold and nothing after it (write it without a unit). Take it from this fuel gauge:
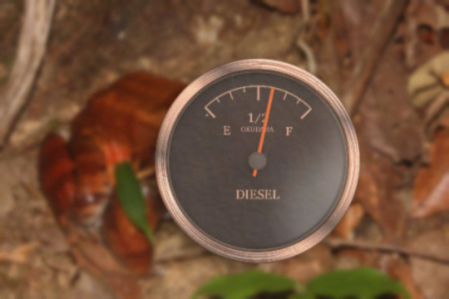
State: **0.625**
